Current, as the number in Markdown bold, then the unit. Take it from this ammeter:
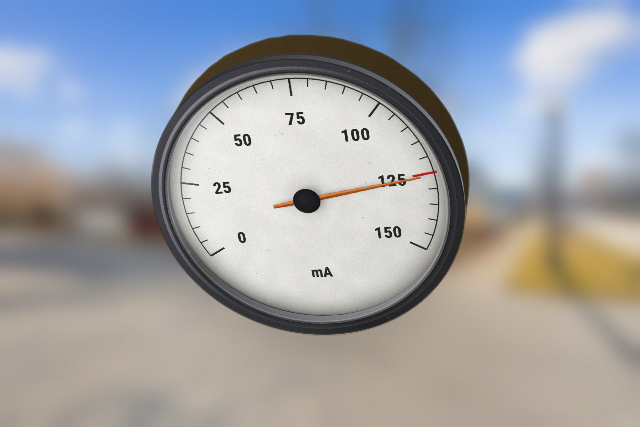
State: **125** mA
